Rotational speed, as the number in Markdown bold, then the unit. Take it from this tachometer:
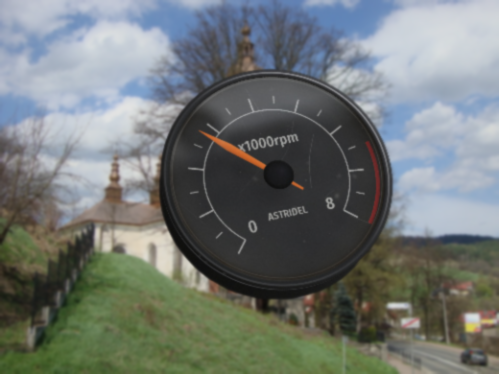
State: **2750** rpm
